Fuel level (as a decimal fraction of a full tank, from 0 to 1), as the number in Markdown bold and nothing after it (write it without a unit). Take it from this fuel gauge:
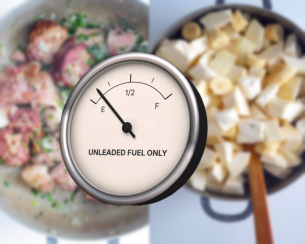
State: **0.125**
